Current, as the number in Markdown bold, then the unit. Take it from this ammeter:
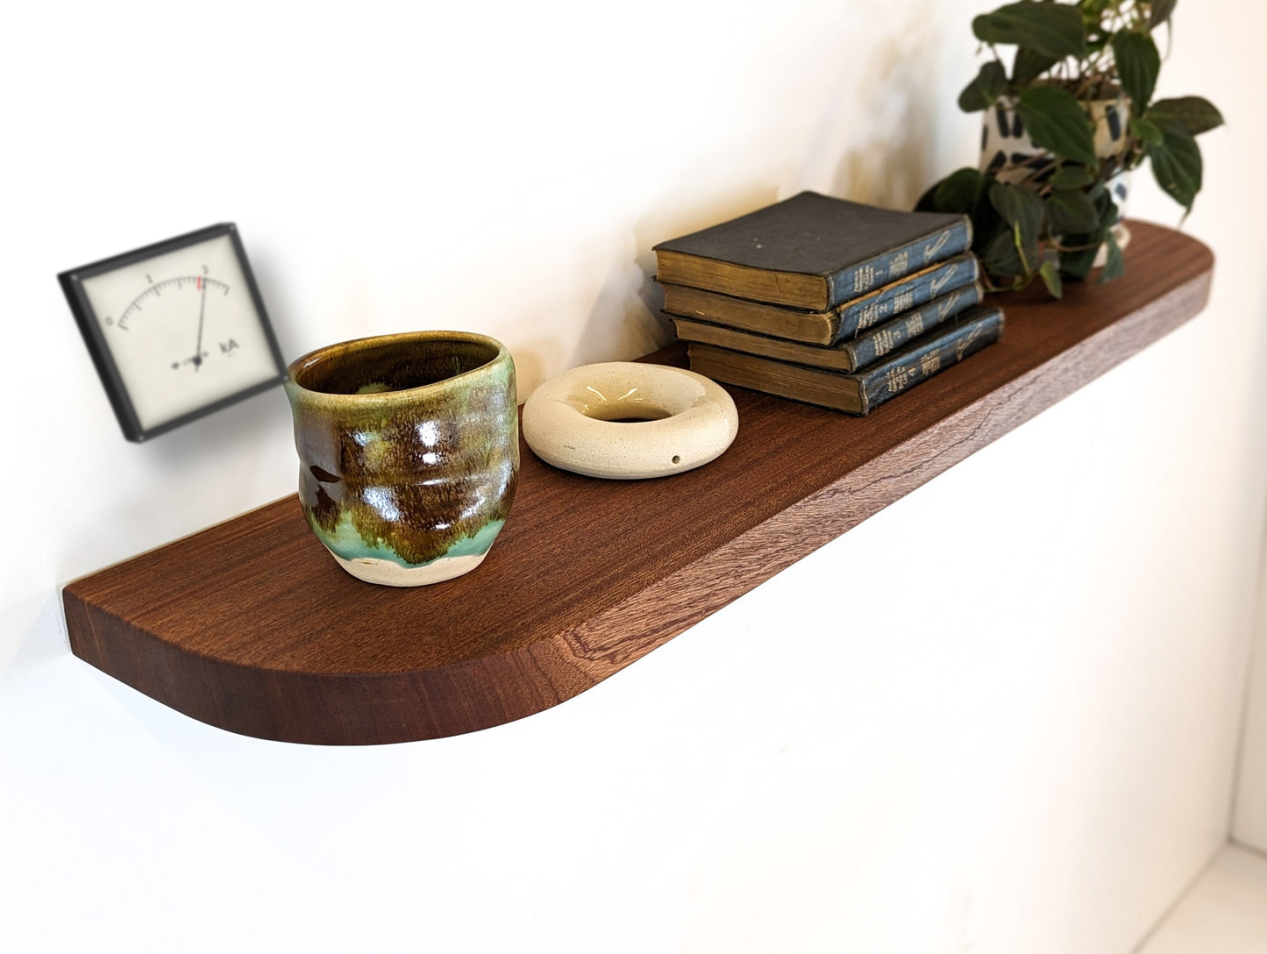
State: **2** kA
